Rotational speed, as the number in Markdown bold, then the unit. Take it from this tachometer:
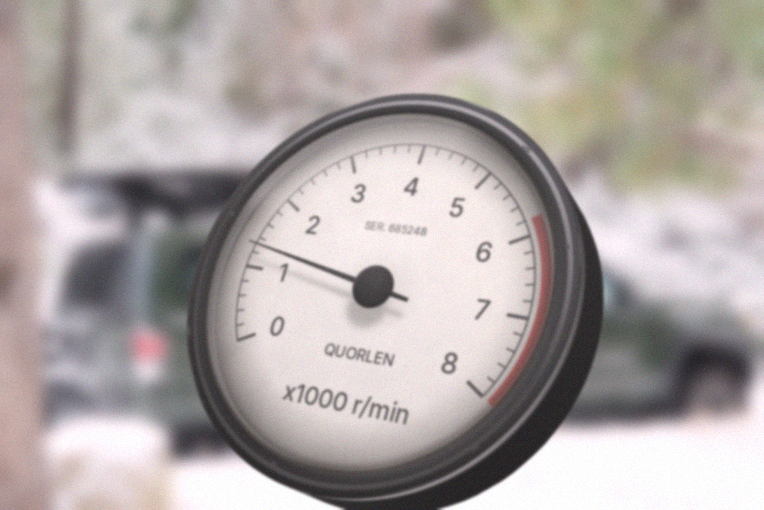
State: **1300** rpm
